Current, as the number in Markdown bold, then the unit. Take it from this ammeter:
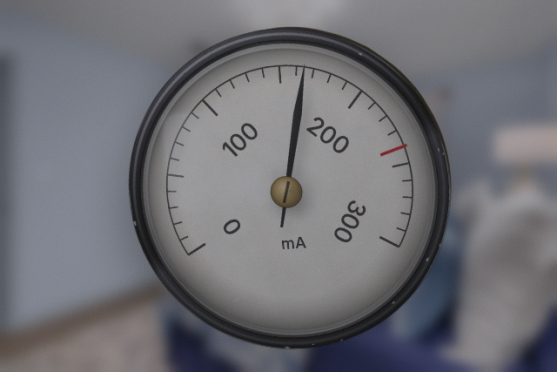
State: **165** mA
